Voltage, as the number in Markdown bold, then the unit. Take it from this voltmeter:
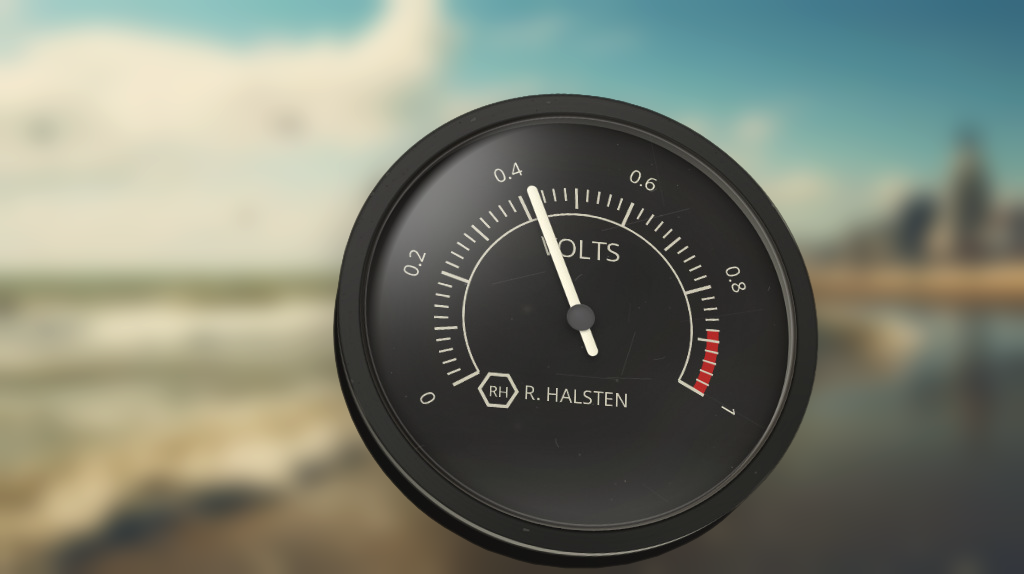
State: **0.42** V
